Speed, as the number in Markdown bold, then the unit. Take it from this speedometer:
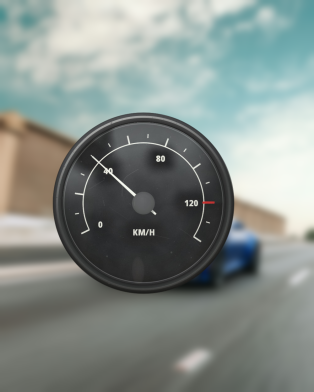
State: **40** km/h
